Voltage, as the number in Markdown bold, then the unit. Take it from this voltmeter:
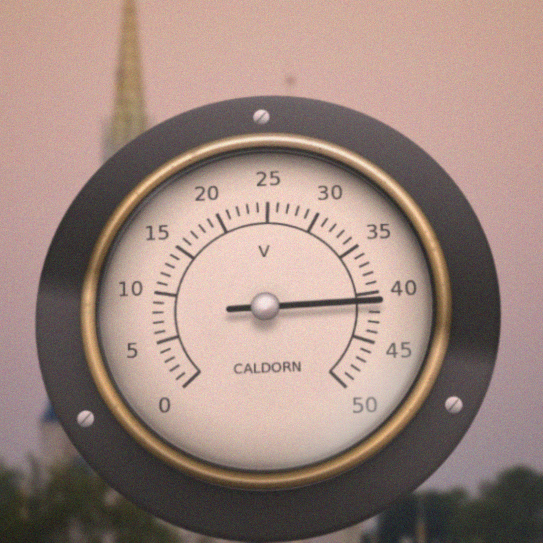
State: **41** V
